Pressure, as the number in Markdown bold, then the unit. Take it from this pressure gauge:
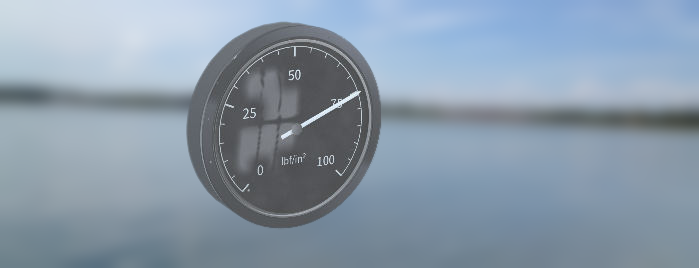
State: **75** psi
